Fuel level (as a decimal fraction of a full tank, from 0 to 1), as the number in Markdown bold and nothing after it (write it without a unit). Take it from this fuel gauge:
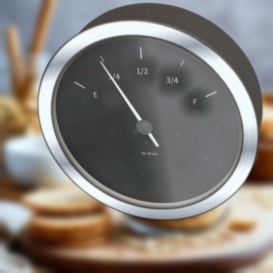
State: **0.25**
